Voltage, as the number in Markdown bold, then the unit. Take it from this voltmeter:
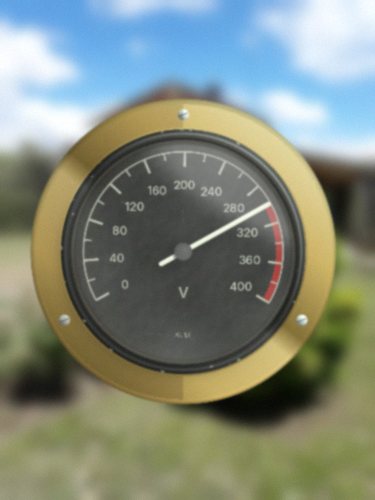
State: **300** V
